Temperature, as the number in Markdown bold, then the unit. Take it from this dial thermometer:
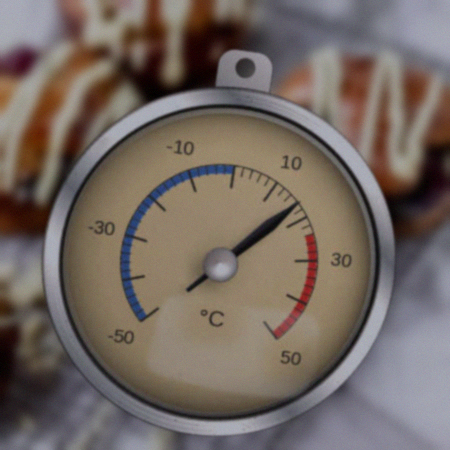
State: **16** °C
